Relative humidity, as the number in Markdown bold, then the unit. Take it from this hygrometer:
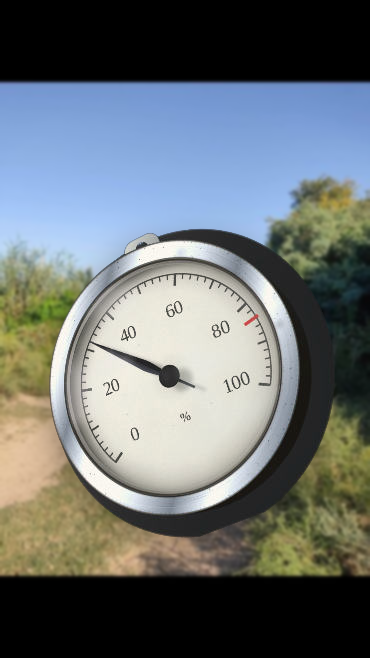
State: **32** %
